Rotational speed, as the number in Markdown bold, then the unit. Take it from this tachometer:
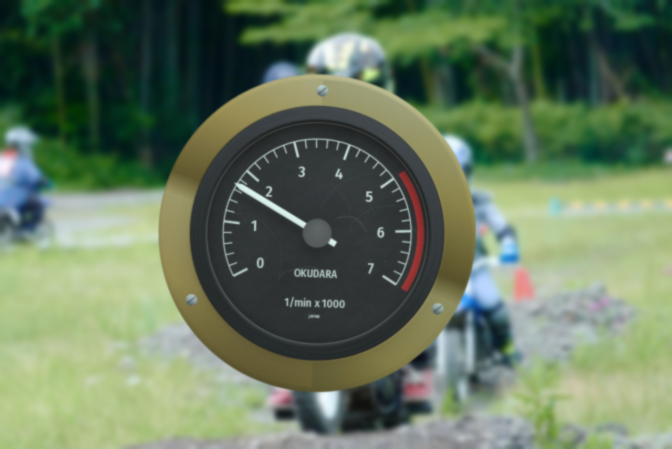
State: **1700** rpm
